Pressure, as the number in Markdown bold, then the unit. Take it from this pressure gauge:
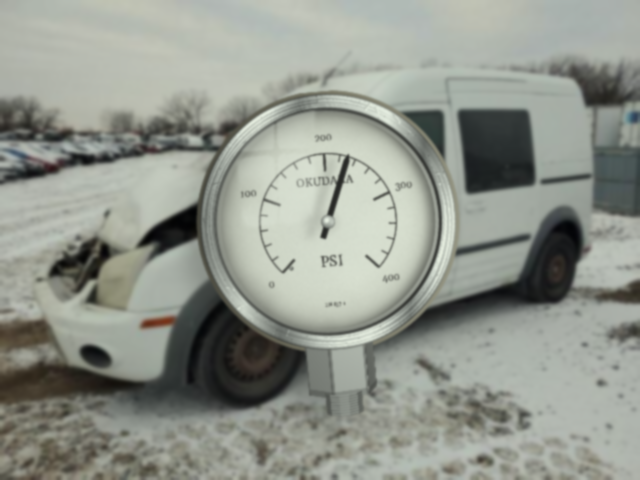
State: **230** psi
